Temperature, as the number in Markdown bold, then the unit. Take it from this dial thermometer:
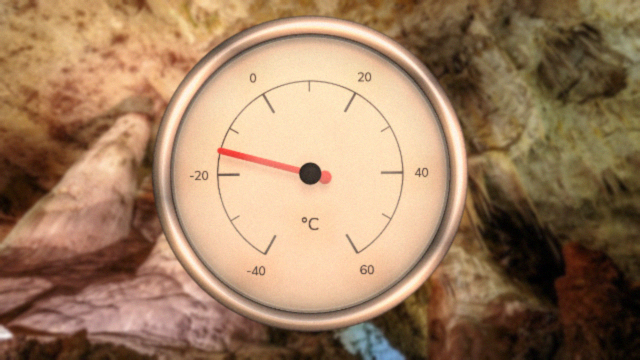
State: **-15** °C
